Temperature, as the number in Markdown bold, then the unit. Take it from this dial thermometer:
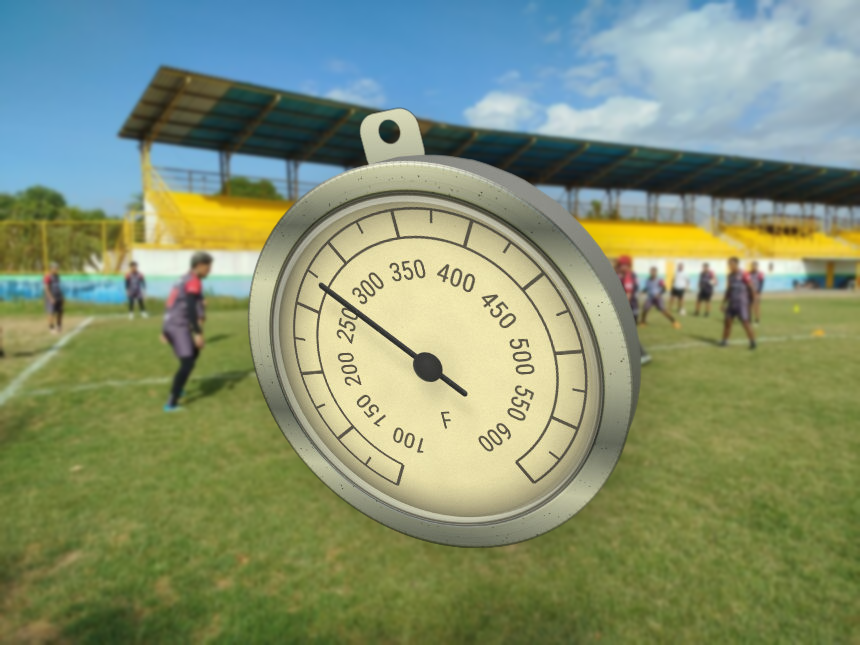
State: **275** °F
